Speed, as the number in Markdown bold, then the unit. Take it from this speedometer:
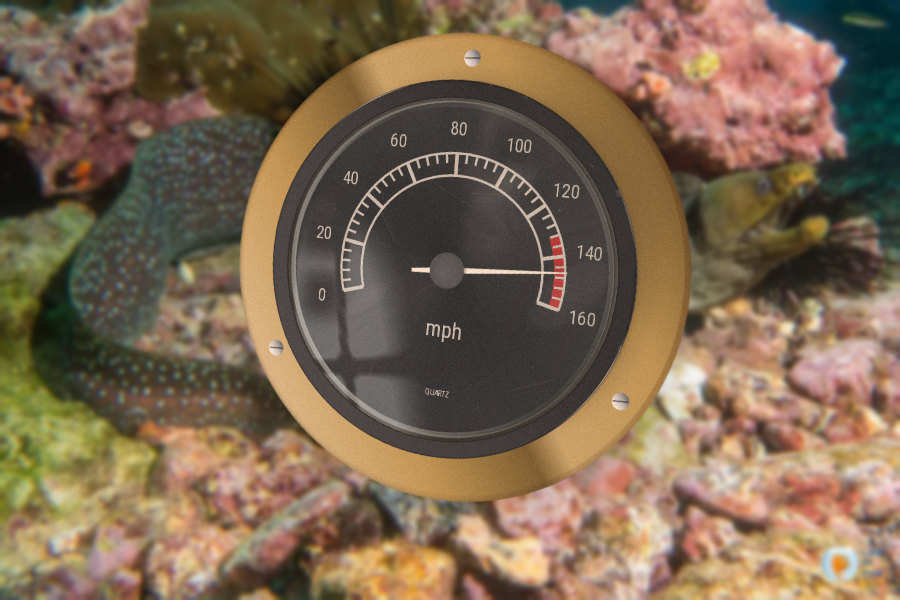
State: **146** mph
